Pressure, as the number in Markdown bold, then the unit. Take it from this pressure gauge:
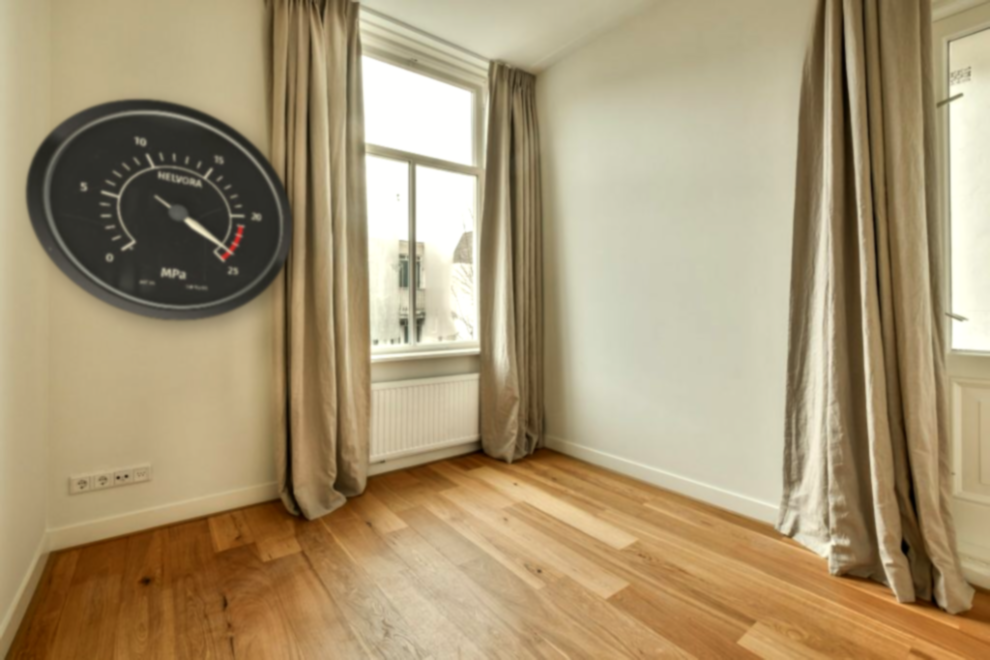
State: **24** MPa
